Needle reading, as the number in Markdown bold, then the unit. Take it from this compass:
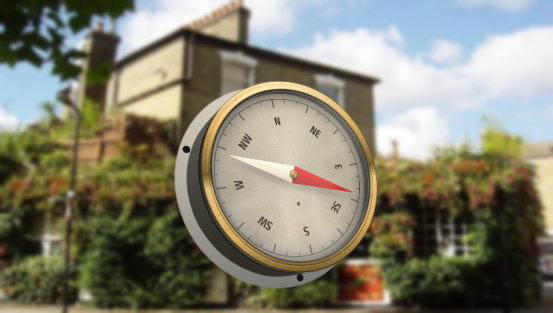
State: **115** °
